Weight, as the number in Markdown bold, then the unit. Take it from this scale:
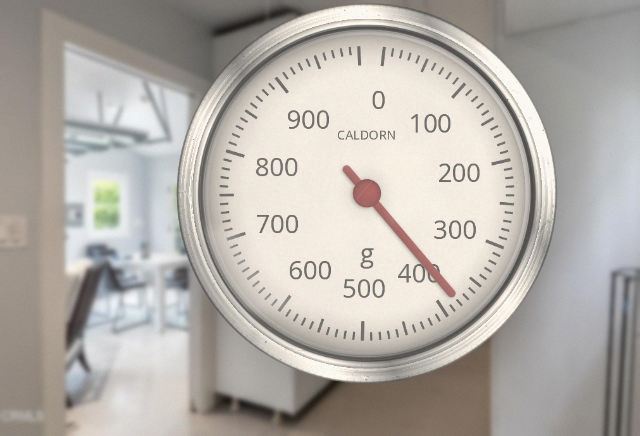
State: **380** g
